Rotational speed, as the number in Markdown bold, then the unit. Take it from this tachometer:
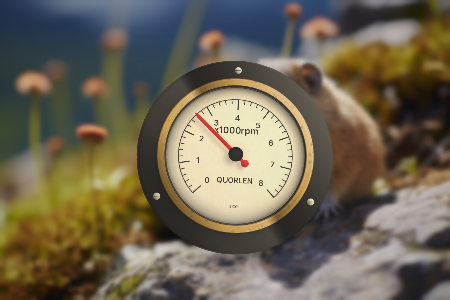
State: **2600** rpm
